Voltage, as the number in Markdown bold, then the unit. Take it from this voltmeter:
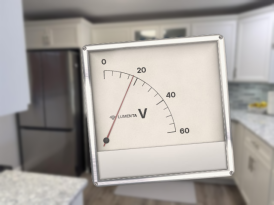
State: **17.5** V
